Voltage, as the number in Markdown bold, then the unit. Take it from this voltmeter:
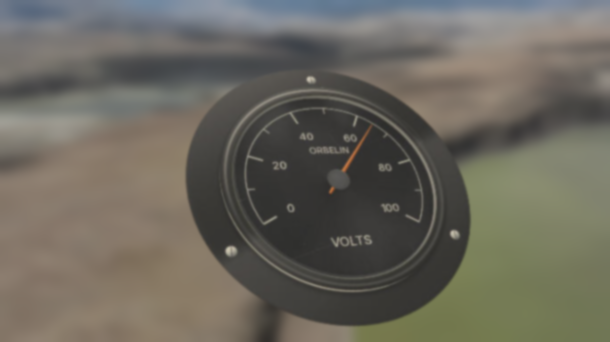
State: **65** V
